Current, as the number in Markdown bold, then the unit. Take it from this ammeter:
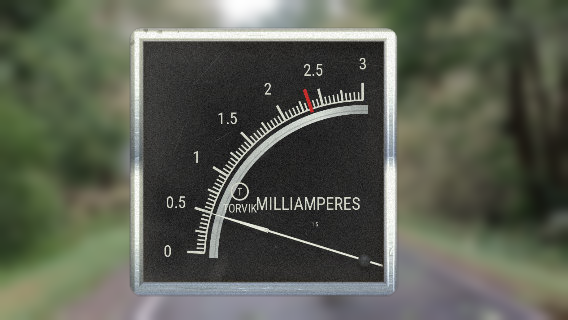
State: **0.5** mA
